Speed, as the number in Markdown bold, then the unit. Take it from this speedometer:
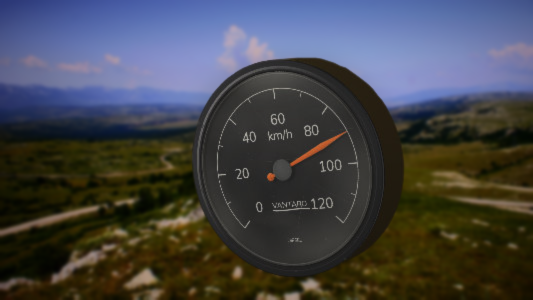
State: **90** km/h
